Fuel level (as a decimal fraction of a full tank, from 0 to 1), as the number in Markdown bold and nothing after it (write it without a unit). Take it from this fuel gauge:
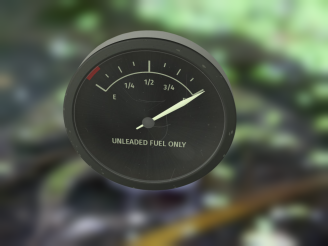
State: **1**
